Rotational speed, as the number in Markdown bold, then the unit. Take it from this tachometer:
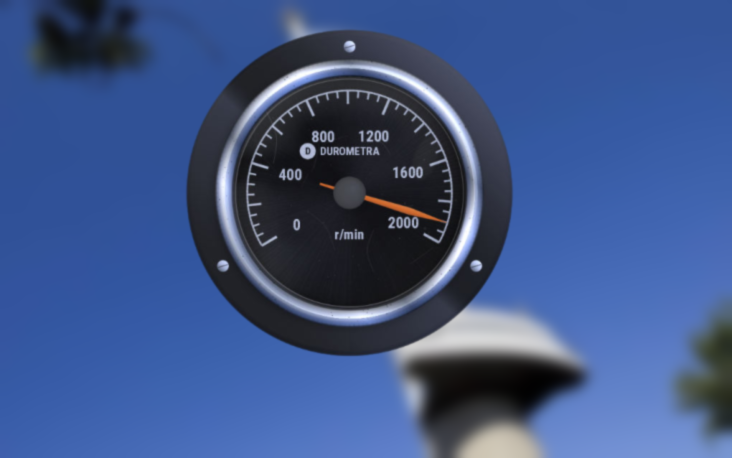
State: **1900** rpm
